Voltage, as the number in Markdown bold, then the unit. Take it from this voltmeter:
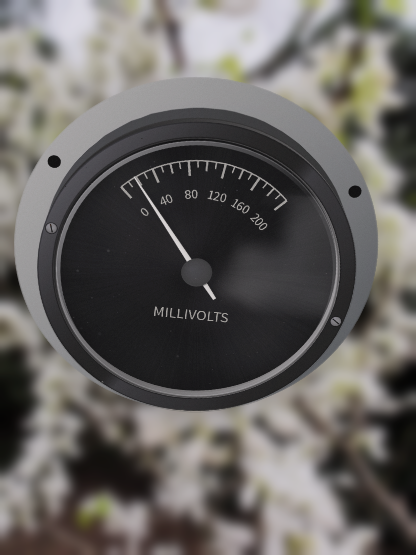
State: **20** mV
